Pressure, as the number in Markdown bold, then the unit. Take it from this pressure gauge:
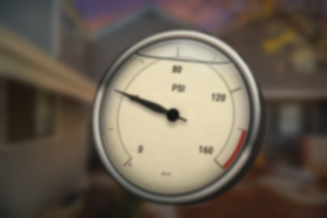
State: **40** psi
